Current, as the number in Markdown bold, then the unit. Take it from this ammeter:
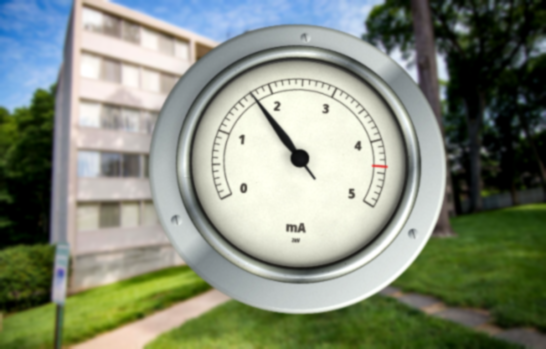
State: **1.7** mA
